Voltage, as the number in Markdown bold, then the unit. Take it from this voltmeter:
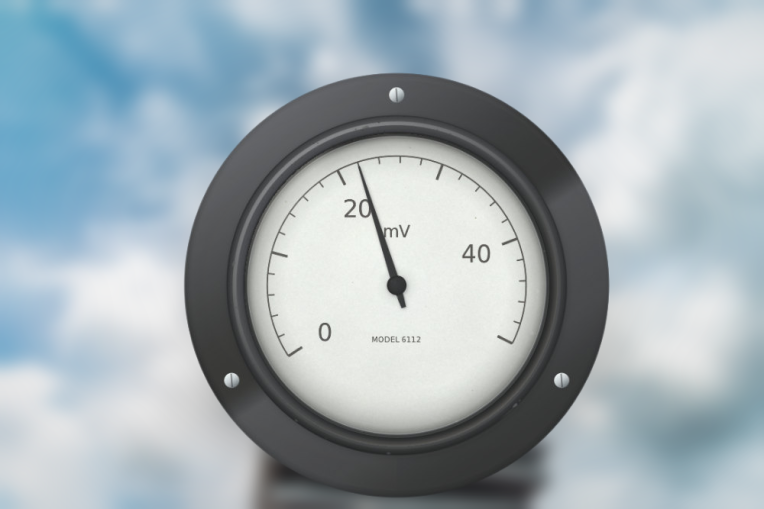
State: **22** mV
